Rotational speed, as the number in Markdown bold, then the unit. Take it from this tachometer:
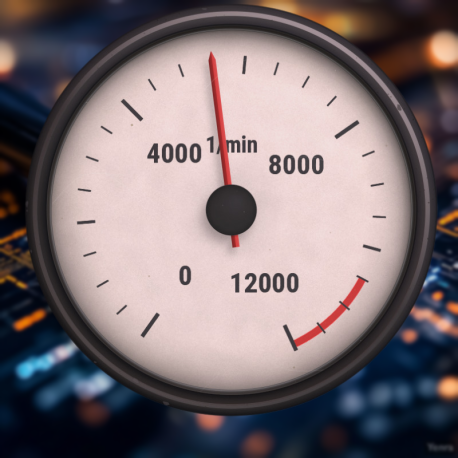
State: **5500** rpm
